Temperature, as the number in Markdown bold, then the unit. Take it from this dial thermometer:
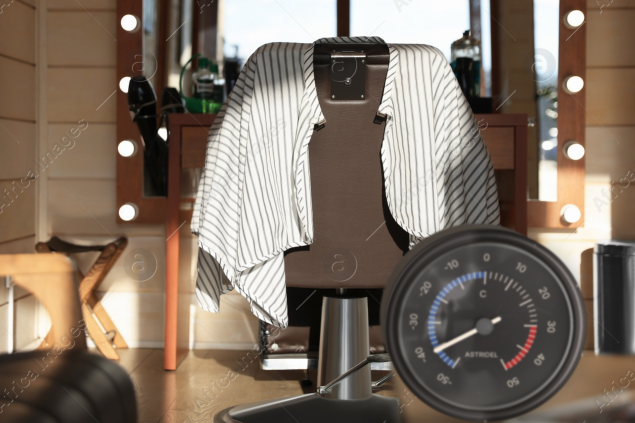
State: **-40** °C
